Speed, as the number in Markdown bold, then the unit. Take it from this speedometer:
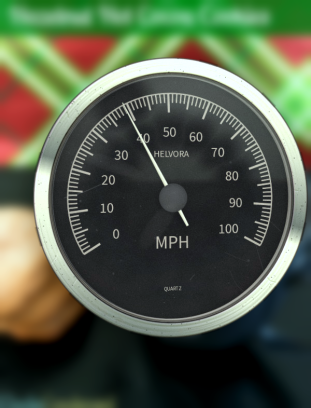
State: **39** mph
